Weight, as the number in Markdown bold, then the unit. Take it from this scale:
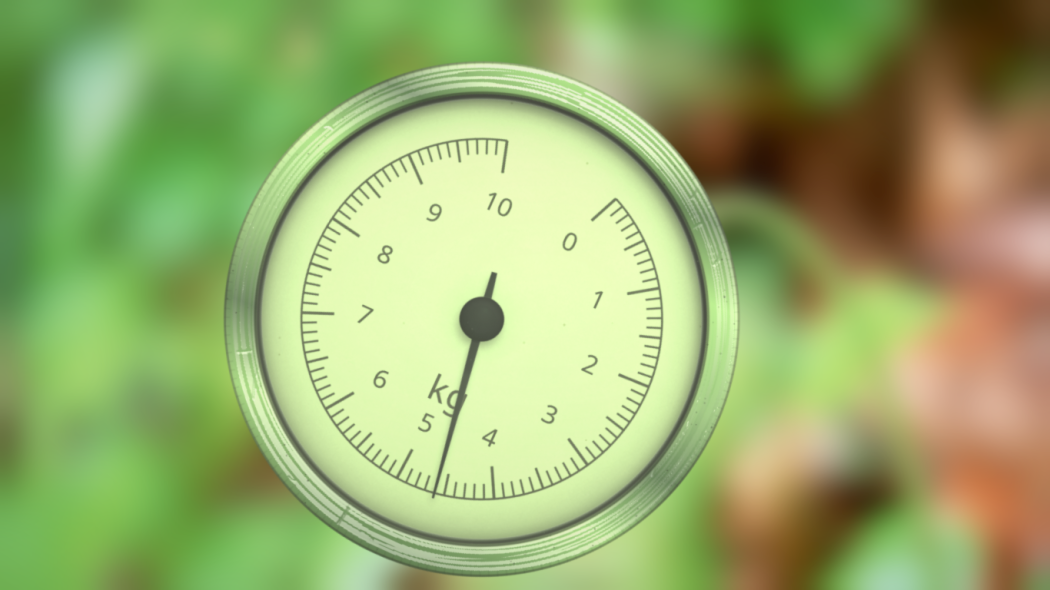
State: **4.6** kg
